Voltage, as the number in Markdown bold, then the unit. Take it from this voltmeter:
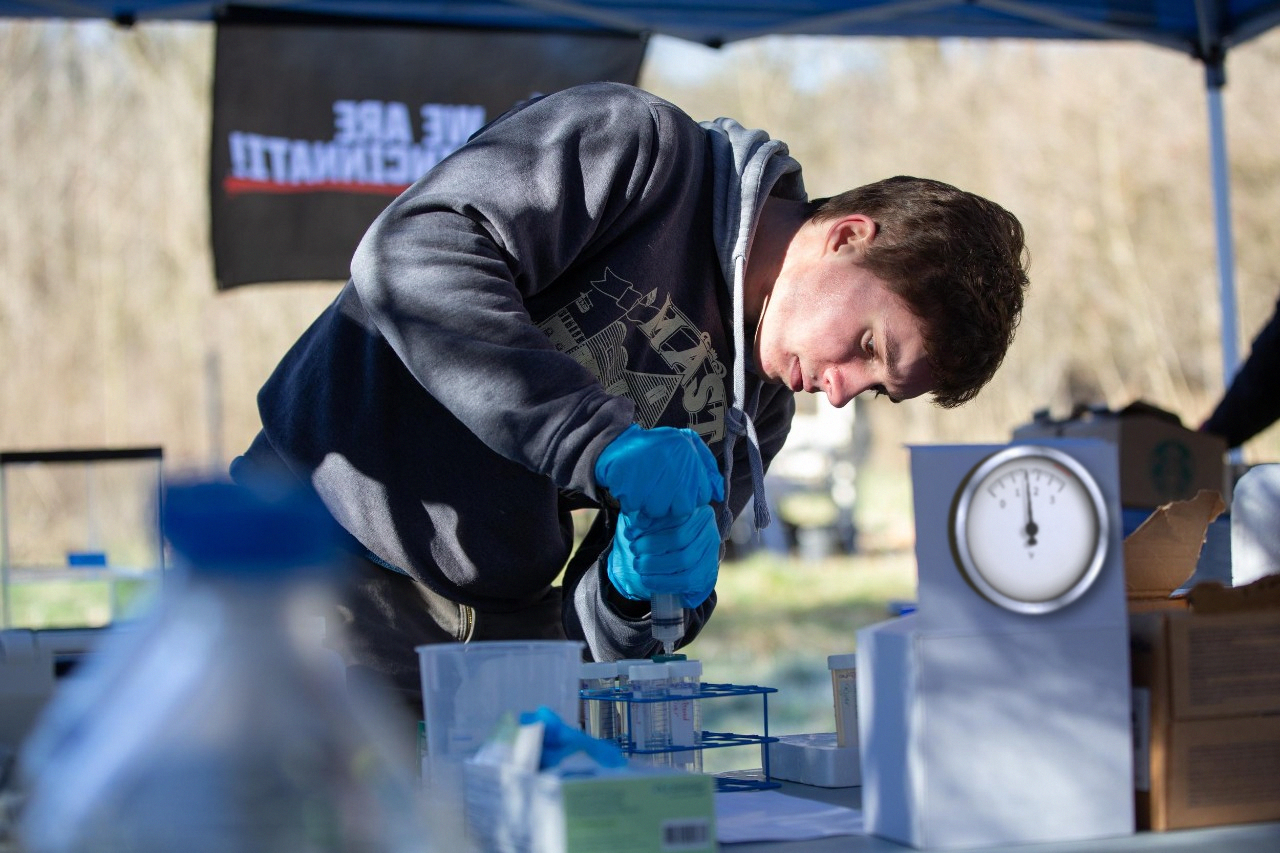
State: **1.5** V
